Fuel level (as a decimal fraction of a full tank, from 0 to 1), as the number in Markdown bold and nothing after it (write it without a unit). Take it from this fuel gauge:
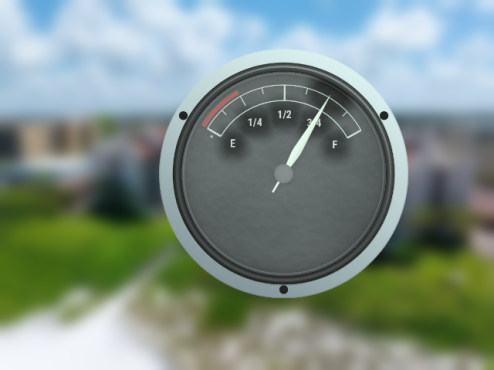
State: **0.75**
